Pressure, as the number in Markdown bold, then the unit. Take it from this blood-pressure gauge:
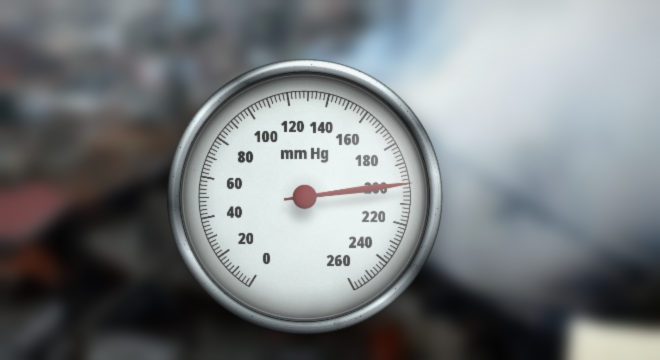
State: **200** mmHg
